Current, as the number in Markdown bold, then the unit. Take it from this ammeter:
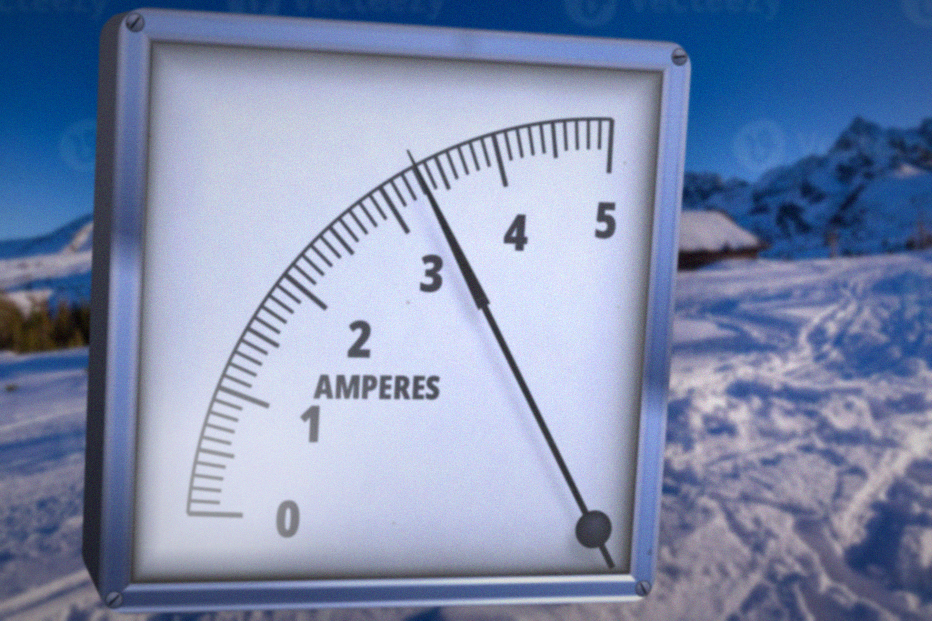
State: **3.3** A
